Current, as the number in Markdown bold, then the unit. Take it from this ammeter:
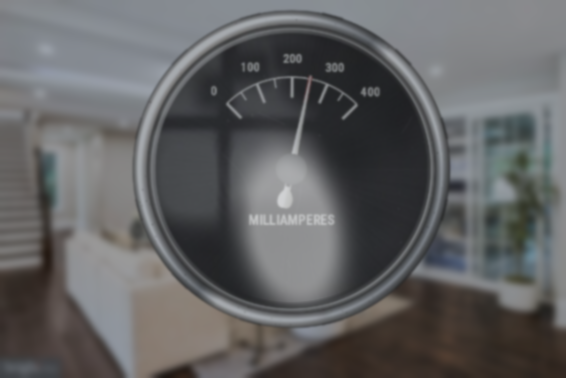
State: **250** mA
